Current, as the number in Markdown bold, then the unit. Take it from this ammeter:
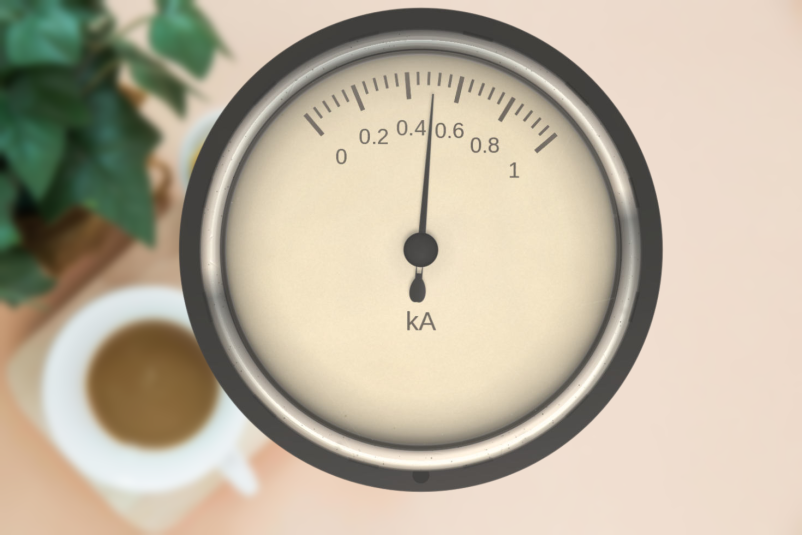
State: **0.5** kA
